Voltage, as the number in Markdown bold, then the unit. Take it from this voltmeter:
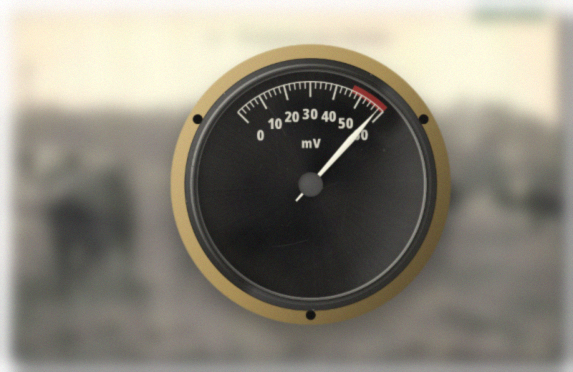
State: **58** mV
